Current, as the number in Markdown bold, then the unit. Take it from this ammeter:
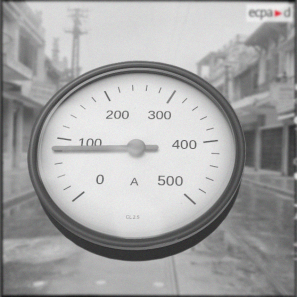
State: **80** A
